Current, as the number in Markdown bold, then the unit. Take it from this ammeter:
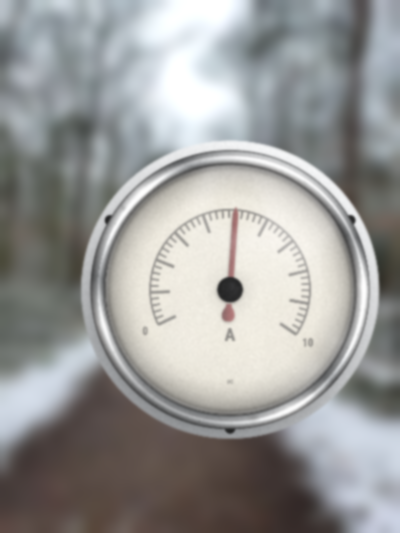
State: **5** A
